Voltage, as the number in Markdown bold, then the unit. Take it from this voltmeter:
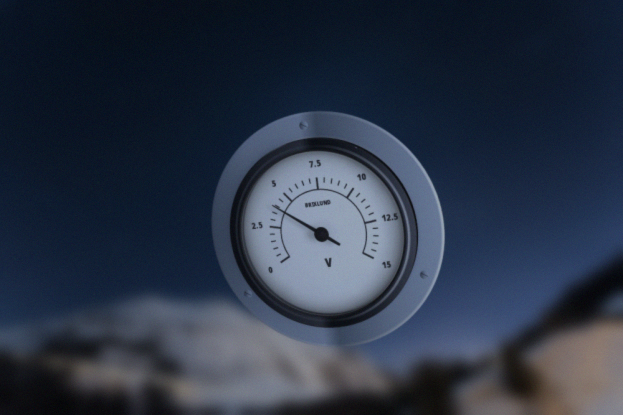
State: **4** V
